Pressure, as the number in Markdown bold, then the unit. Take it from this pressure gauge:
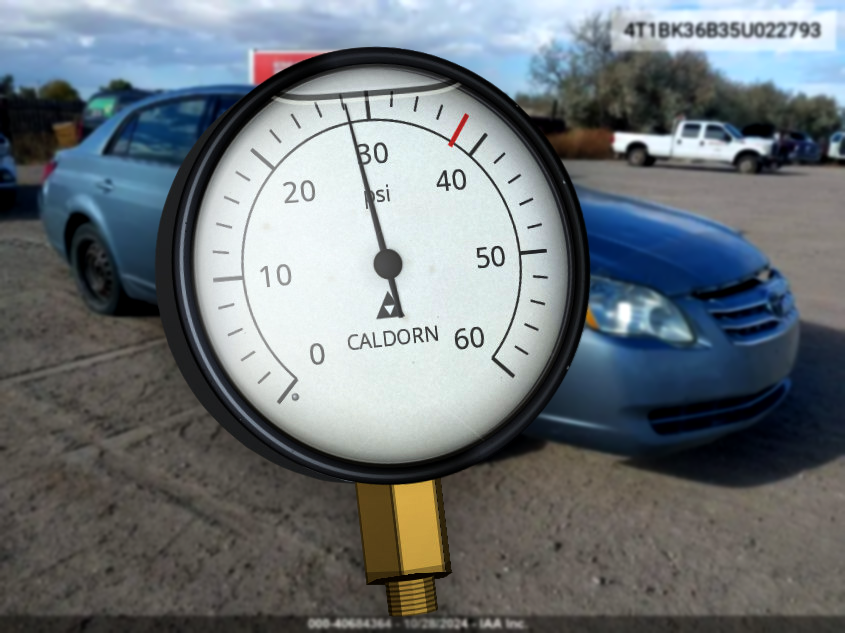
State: **28** psi
